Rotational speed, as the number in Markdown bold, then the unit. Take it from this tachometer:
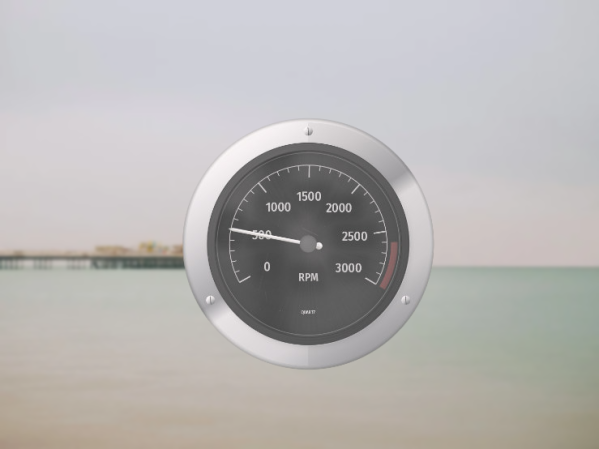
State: **500** rpm
